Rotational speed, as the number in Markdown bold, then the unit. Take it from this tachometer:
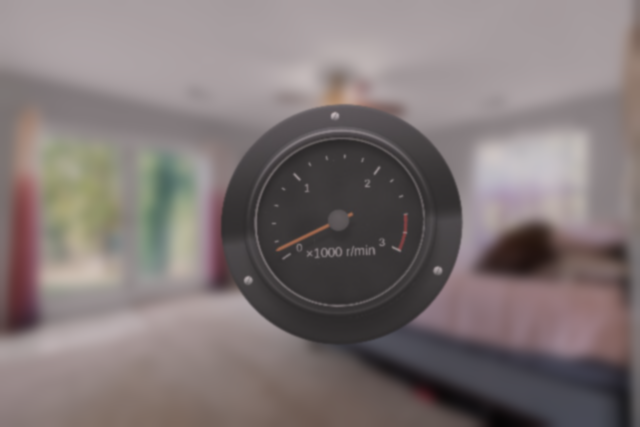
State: **100** rpm
